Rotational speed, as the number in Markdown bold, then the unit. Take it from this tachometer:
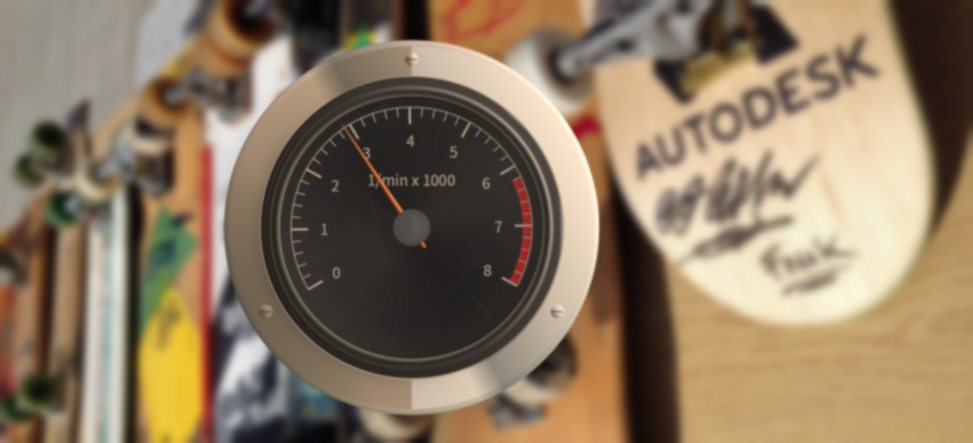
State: **2900** rpm
